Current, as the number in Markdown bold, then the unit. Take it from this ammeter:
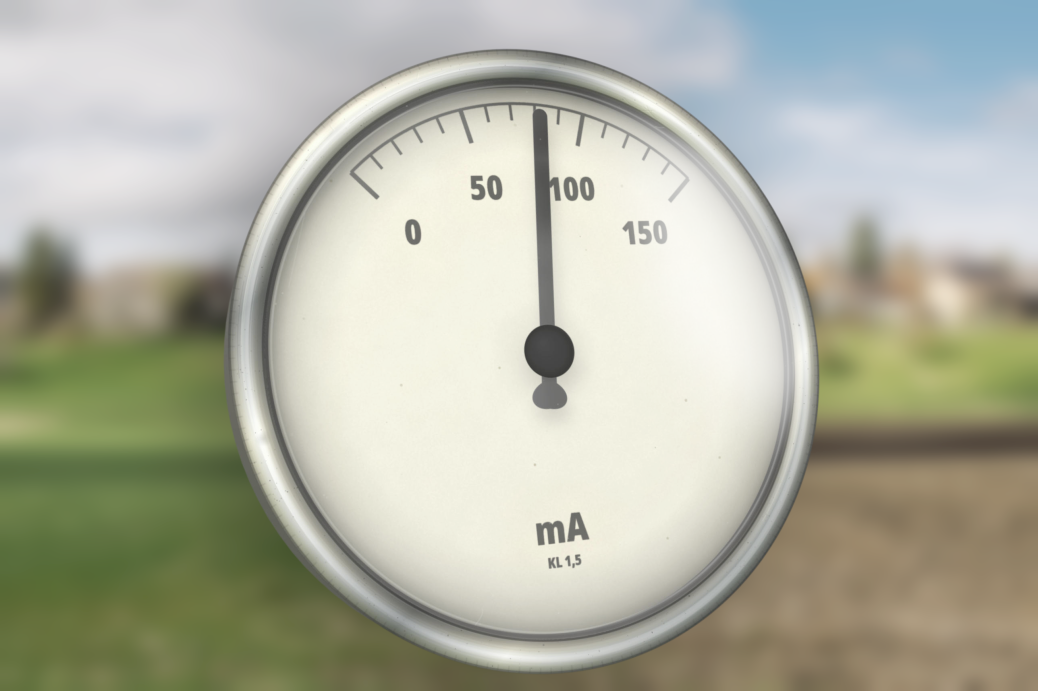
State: **80** mA
